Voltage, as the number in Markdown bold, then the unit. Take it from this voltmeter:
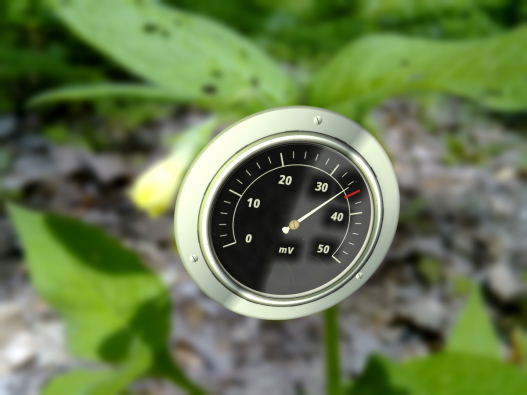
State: **34** mV
